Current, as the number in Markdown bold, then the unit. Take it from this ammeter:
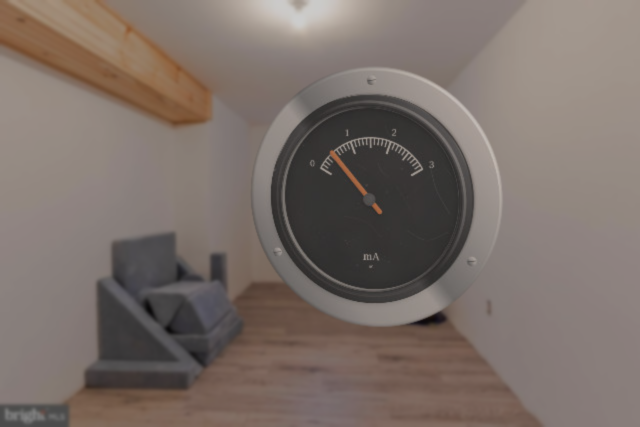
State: **0.5** mA
